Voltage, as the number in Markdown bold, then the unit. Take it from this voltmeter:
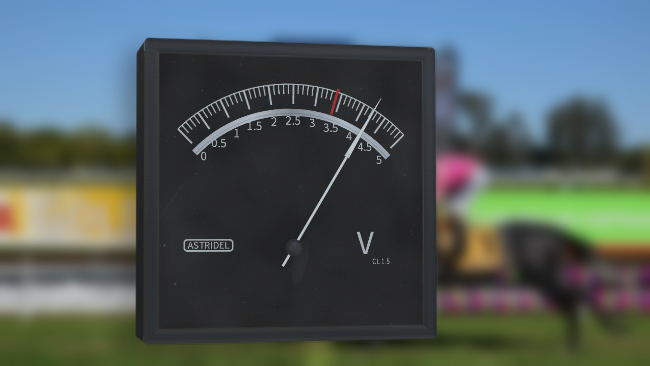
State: **4.2** V
